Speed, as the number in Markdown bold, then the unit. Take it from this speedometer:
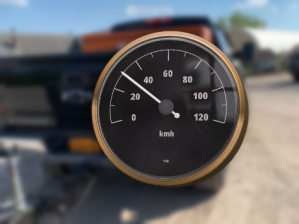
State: **30** km/h
